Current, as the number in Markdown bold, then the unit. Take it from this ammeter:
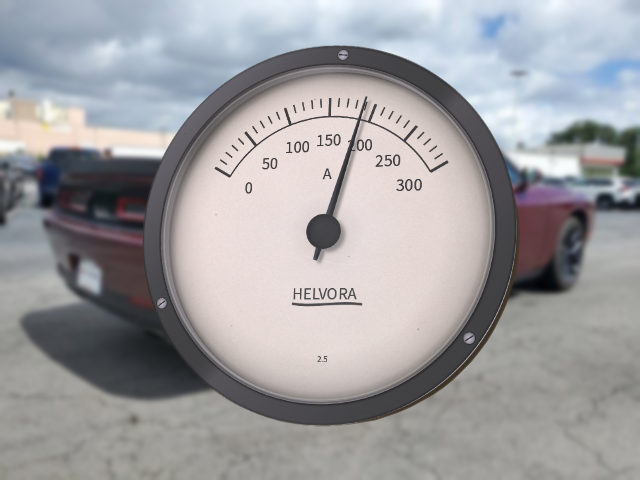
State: **190** A
